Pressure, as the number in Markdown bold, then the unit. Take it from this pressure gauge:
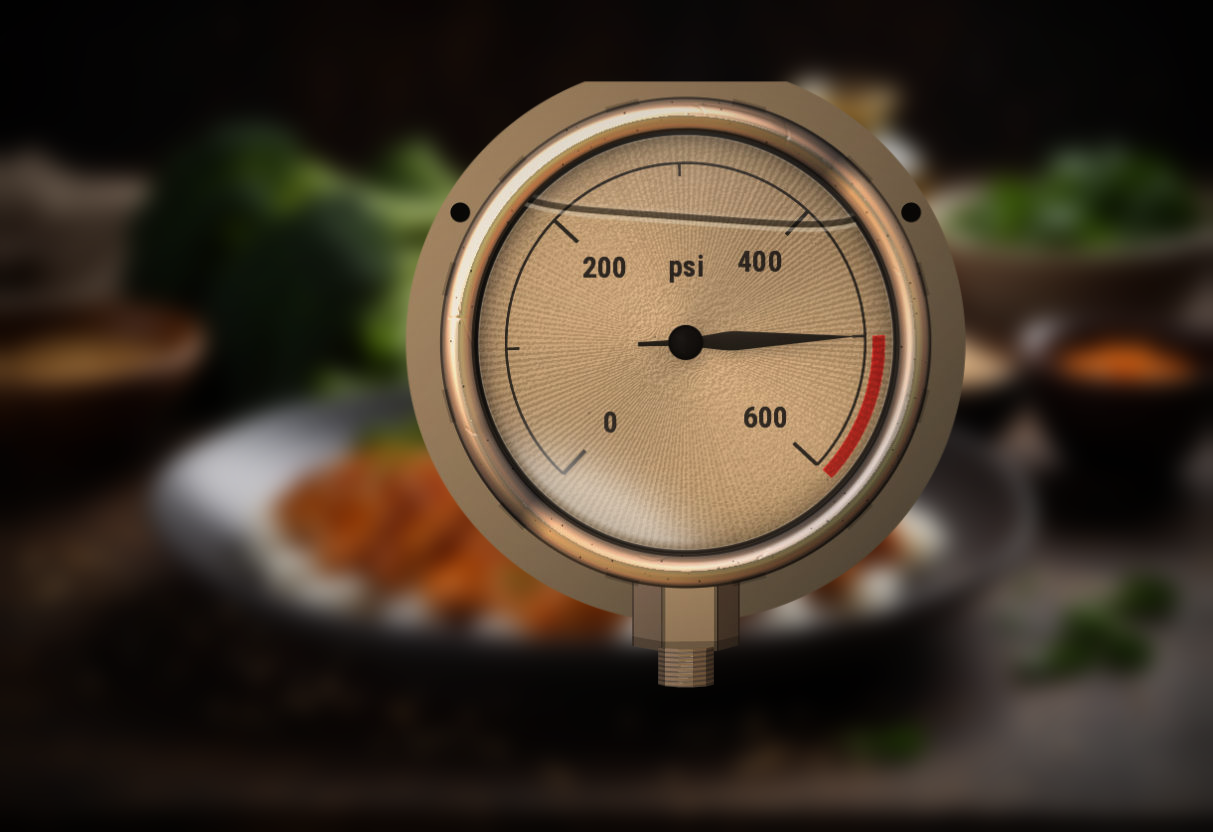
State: **500** psi
